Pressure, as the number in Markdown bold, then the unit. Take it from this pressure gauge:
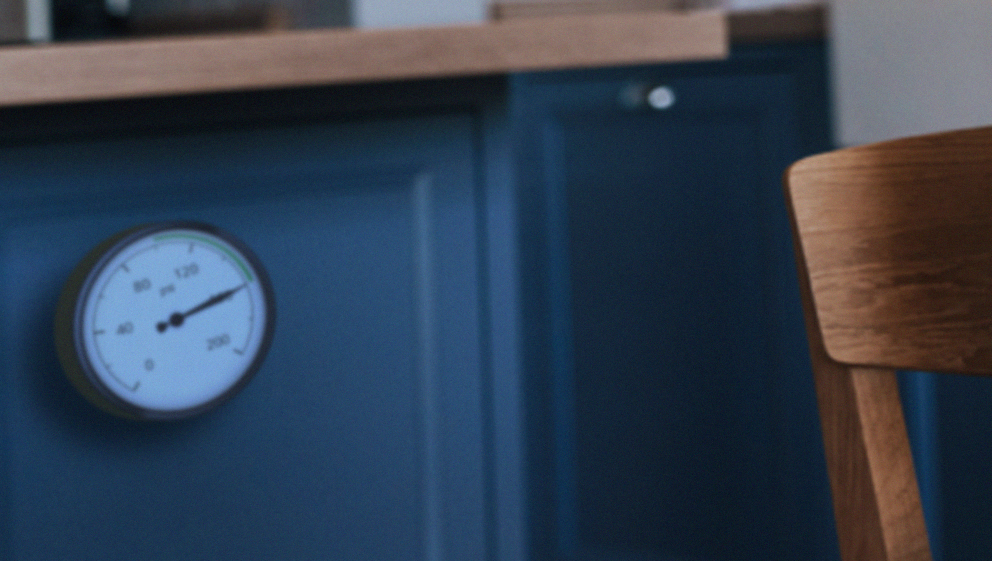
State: **160** psi
